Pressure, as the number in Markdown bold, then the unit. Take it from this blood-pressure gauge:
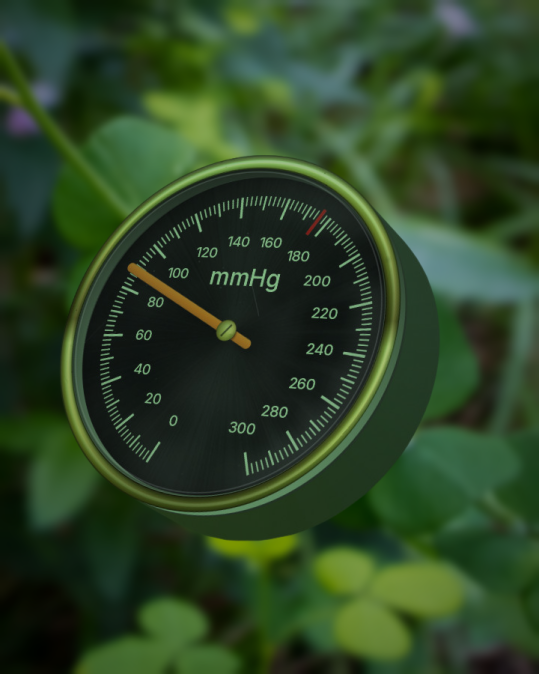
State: **88** mmHg
